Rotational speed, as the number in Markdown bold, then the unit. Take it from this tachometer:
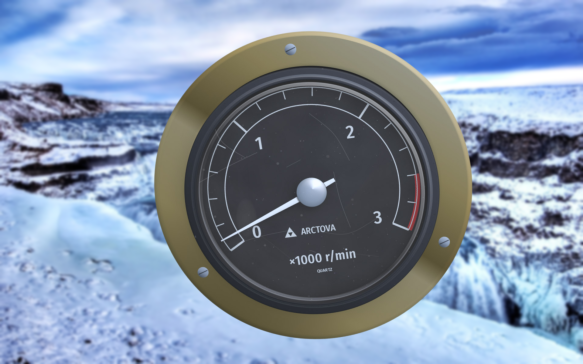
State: **100** rpm
